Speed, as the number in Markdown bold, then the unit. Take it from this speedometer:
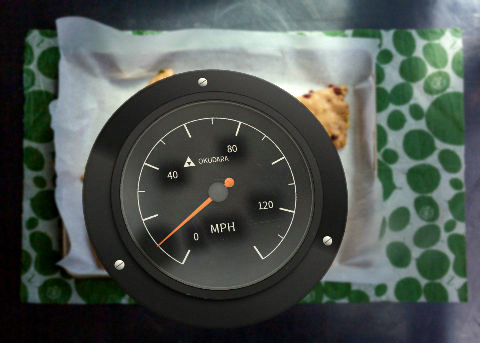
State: **10** mph
